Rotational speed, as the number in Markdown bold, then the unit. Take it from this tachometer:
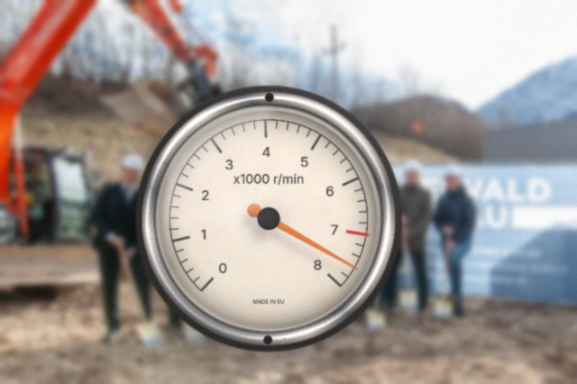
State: **7600** rpm
